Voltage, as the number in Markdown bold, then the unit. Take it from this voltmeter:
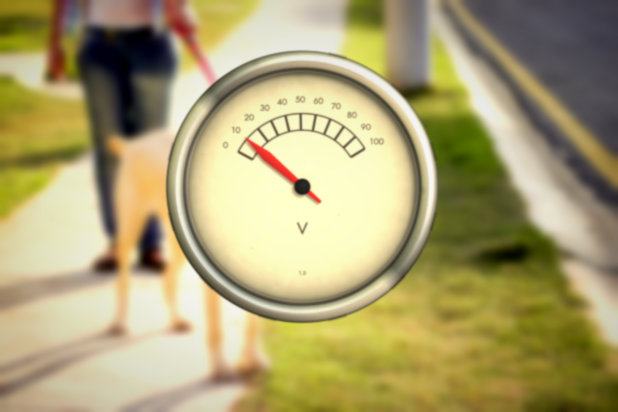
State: **10** V
